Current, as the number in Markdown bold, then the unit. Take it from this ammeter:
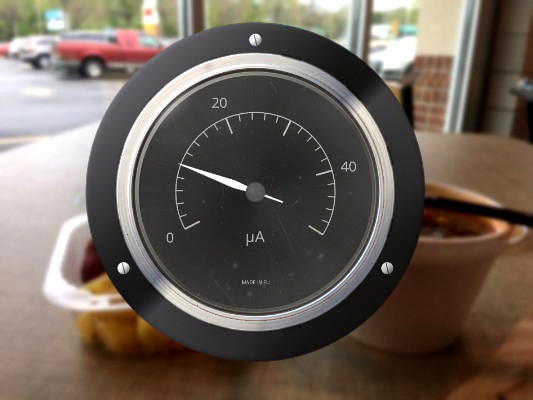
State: **10** µA
